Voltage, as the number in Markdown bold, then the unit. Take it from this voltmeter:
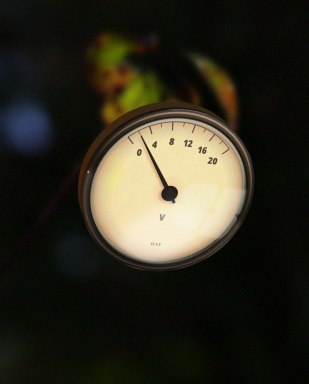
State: **2** V
